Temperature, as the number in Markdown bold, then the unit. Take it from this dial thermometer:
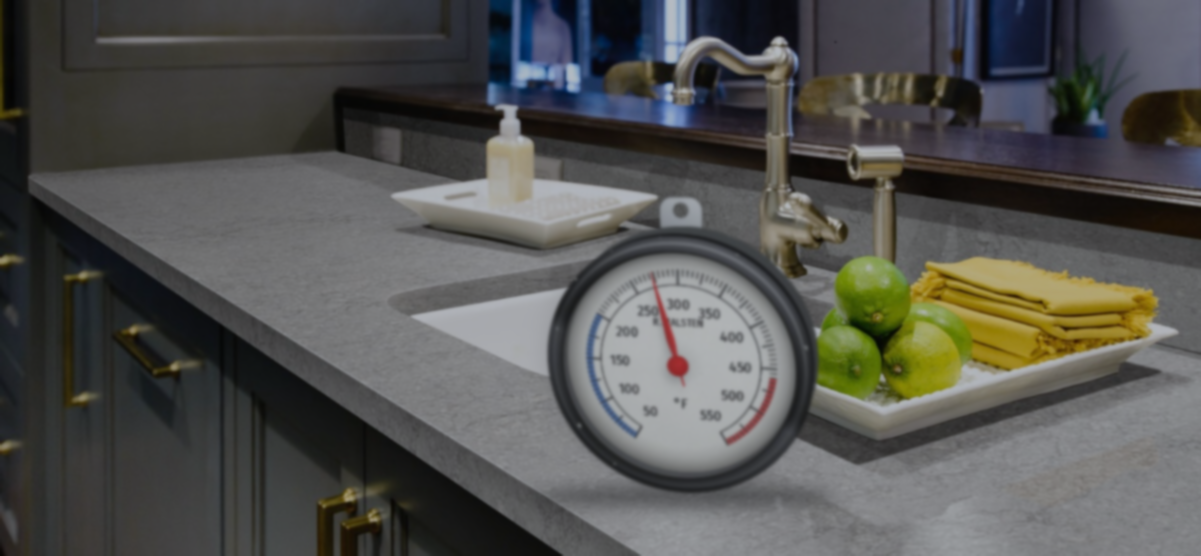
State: **275** °F
